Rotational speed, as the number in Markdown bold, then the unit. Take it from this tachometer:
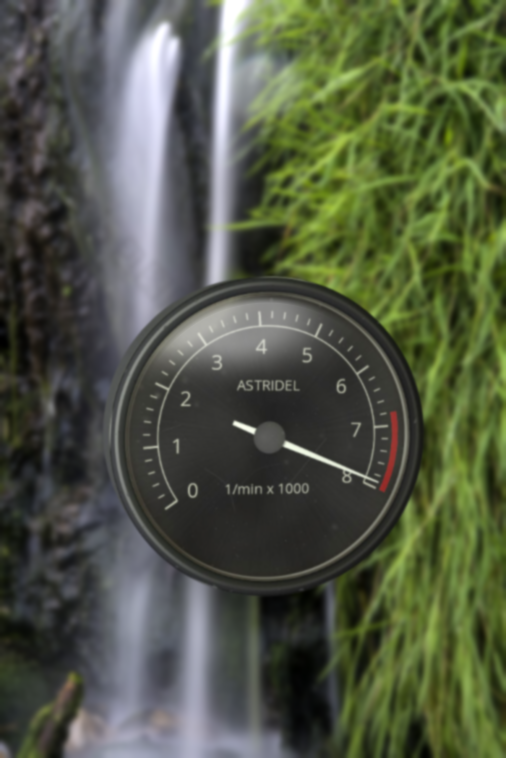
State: **7900** rpm
